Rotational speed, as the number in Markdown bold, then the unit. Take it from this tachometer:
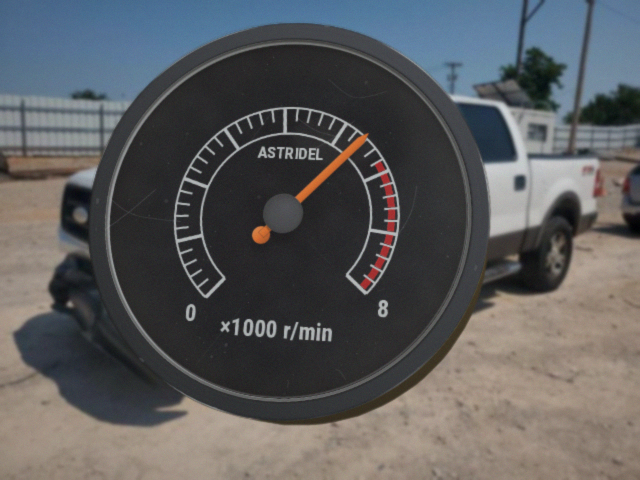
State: **5400** rpm
